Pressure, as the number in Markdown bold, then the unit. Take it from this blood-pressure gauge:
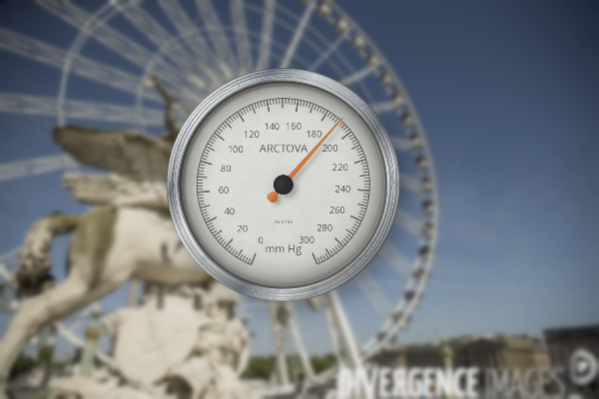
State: **190** mmHg
